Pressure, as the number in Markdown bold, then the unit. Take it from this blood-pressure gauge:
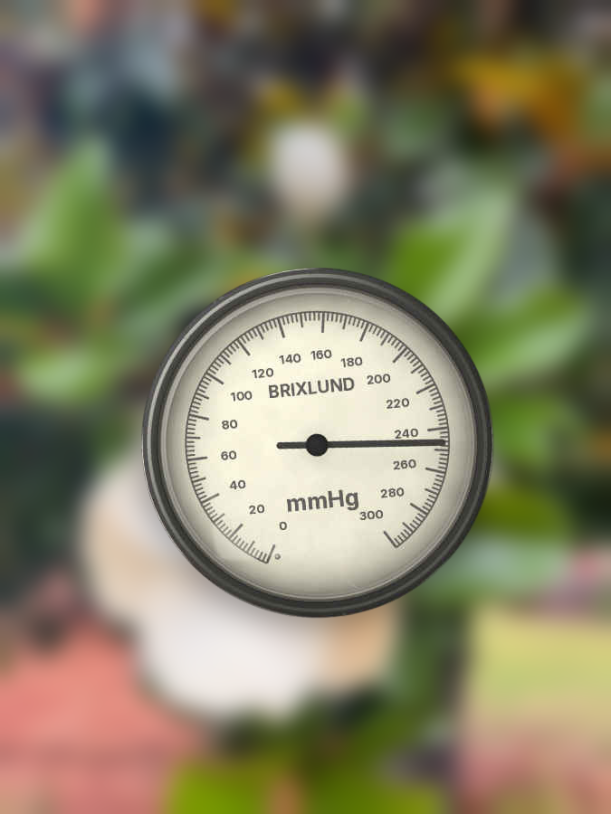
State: **246** mmHg
